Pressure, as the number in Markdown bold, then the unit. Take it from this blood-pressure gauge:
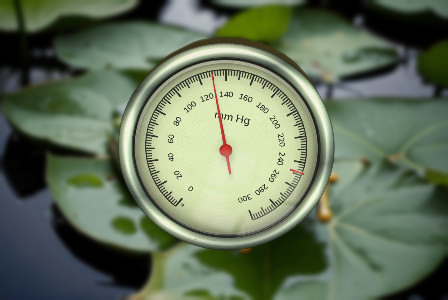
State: **130** mmHg
